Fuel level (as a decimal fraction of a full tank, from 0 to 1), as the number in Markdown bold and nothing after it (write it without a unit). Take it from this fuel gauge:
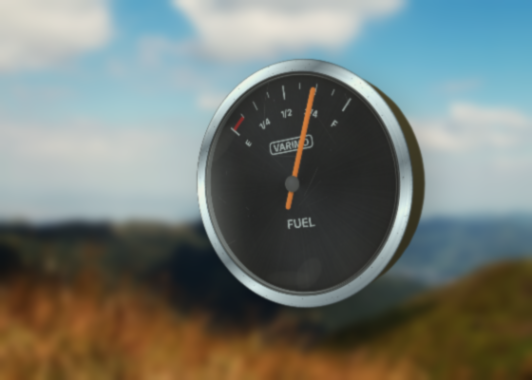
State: **0.75**
